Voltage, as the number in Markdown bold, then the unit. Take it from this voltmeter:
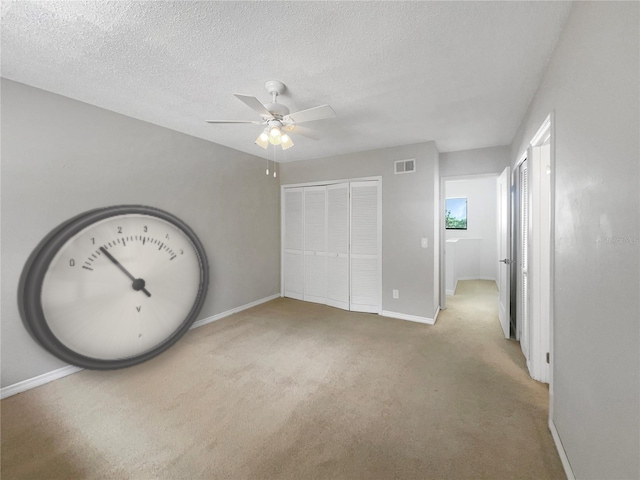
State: **1** V
